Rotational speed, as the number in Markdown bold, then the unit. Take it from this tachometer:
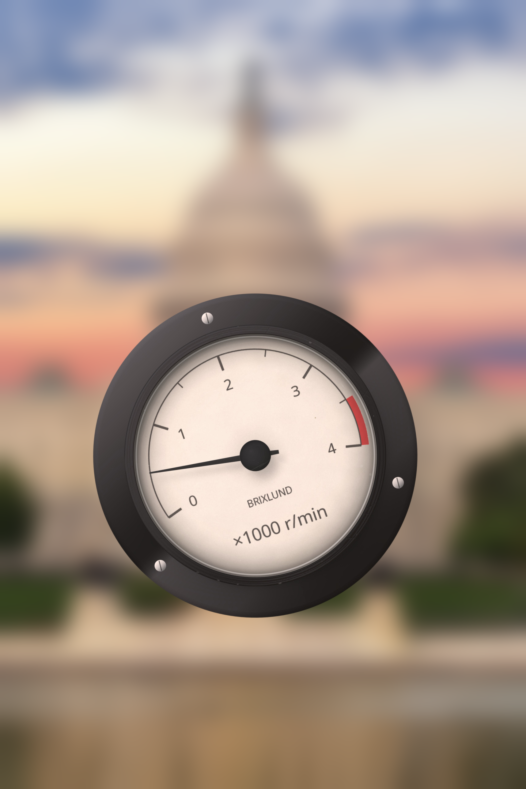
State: **500** rpm
